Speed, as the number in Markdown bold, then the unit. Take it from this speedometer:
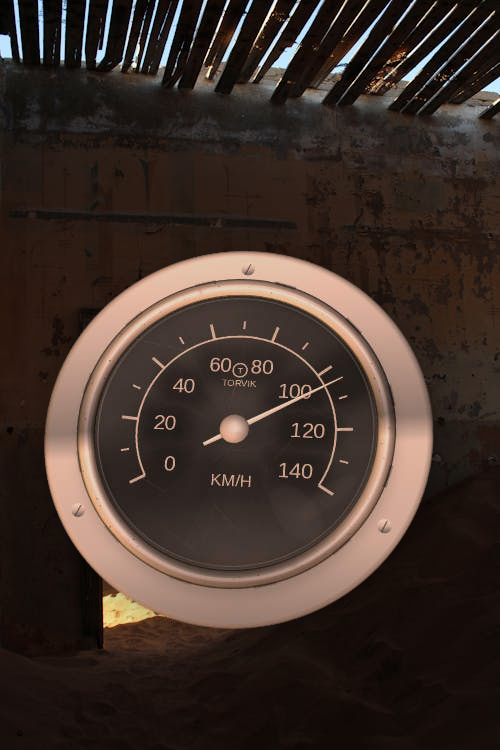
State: **105** km/h
